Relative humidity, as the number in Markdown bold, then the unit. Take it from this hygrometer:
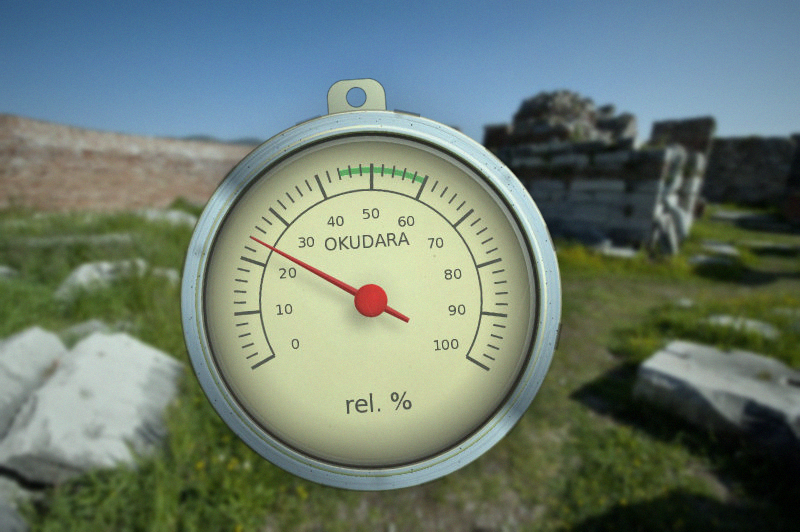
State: **24** %
